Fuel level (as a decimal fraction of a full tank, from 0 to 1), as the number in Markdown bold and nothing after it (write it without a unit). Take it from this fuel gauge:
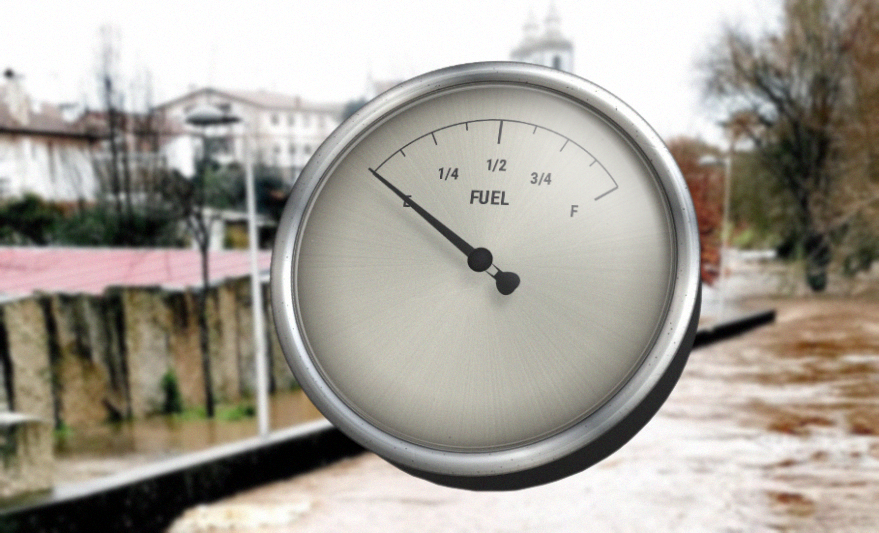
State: **0**
